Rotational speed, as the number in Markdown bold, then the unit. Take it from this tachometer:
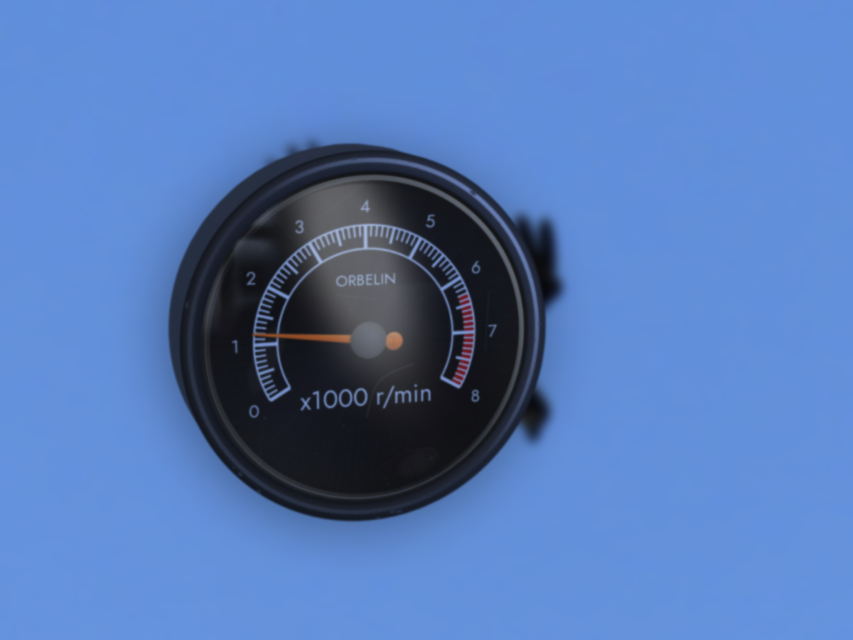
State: **1200** rpm
